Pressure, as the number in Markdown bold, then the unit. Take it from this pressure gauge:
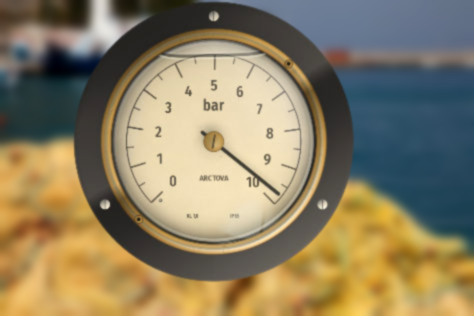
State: **9.75** bar
